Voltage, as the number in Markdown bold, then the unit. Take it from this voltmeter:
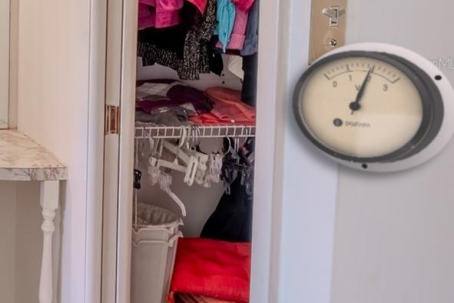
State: **2** V
